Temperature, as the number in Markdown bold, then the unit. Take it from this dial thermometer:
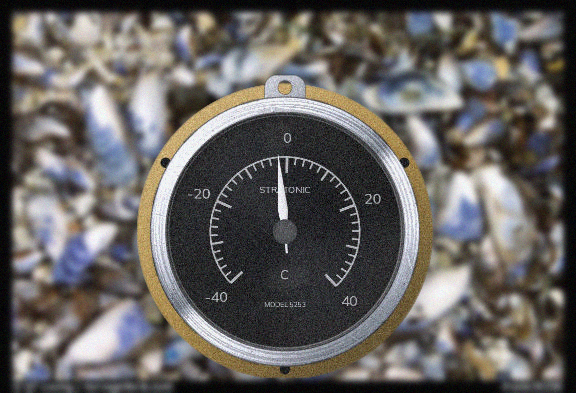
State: **-2** °C
